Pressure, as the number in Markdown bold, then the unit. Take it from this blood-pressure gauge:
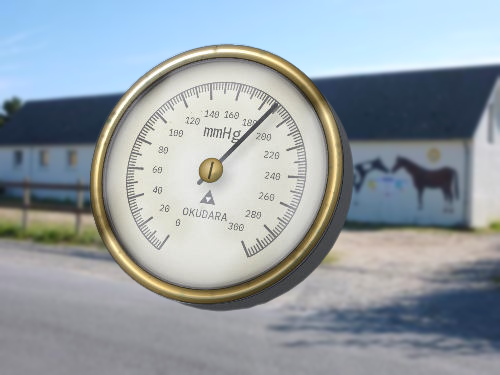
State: **190** mmHg
